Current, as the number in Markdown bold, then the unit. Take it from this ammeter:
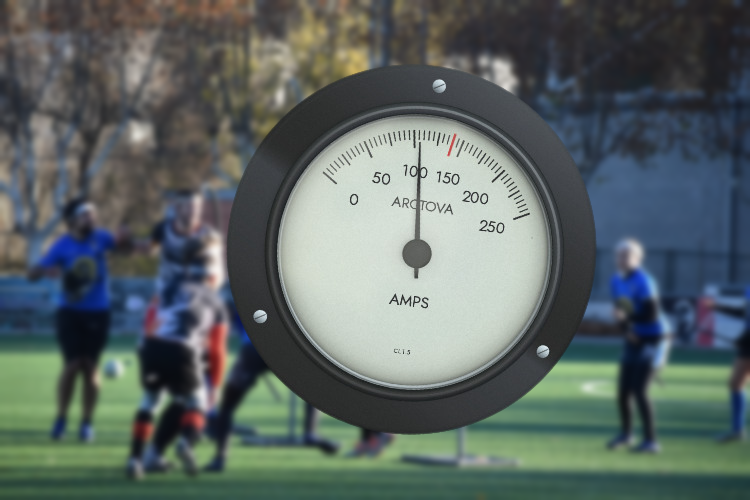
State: **105** A
